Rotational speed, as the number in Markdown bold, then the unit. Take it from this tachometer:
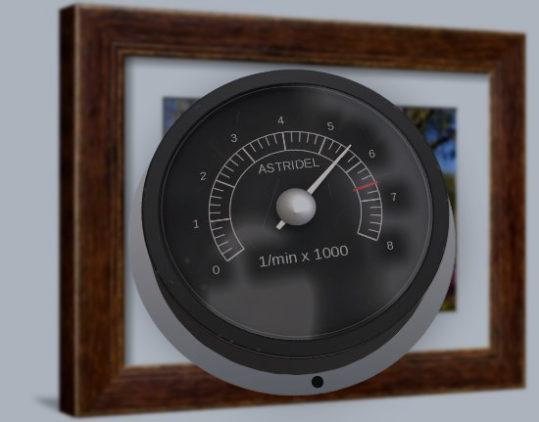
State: **5600** rpm
